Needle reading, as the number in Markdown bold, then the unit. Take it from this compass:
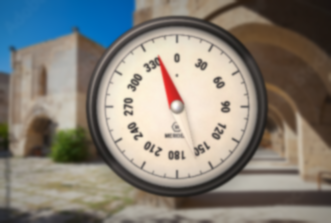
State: **340** °
